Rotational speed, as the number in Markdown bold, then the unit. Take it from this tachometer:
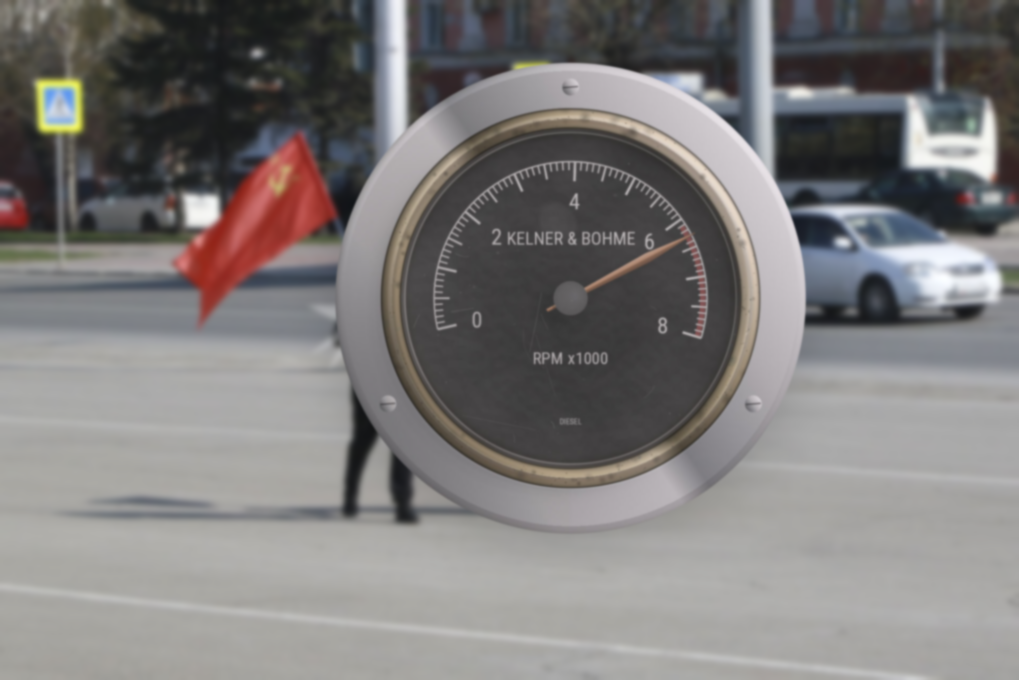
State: **6300** rpm
